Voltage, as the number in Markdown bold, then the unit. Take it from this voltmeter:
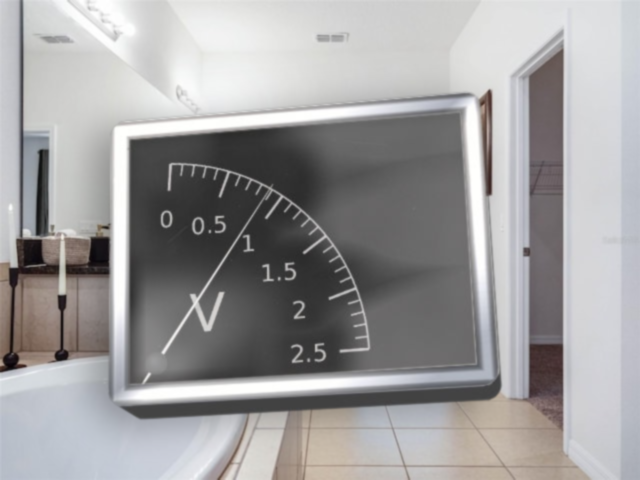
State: **0.9** V
